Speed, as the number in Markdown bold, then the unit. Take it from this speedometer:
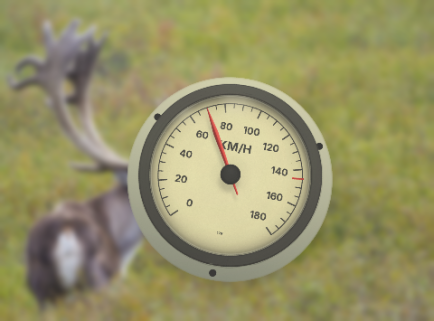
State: **70** km/h
